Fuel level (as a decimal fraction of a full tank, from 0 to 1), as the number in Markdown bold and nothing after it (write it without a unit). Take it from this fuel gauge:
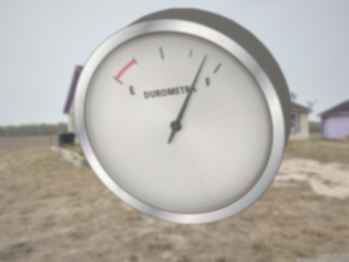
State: **0.875**
